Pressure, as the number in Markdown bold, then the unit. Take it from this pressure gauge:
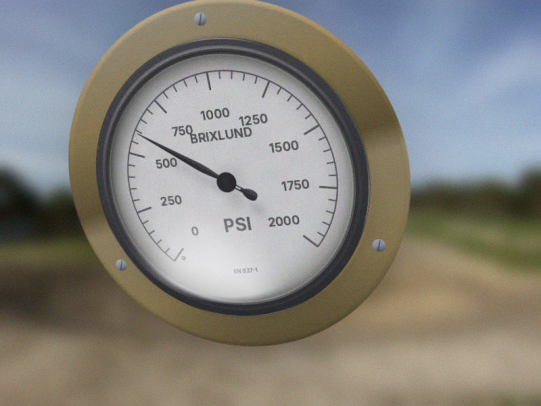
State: **600** psi
